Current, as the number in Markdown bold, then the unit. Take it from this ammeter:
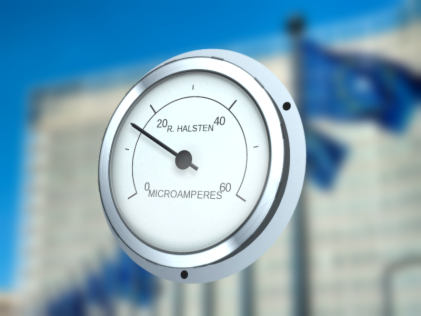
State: **15** µA
